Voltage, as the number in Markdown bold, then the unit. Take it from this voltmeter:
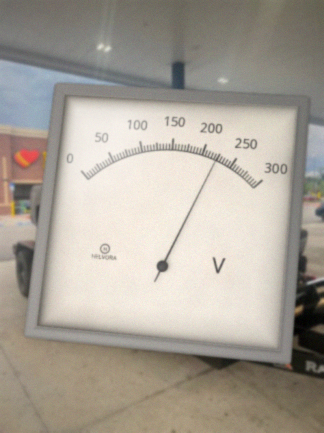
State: **225** V
